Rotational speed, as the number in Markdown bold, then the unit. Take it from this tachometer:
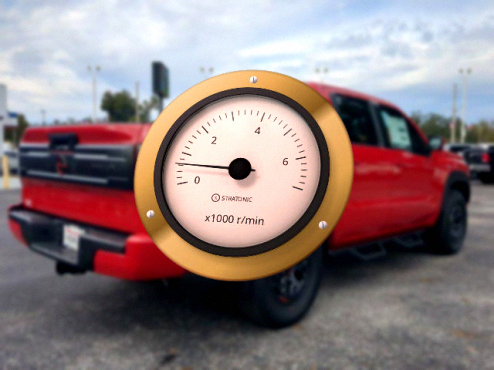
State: **600** rpm
